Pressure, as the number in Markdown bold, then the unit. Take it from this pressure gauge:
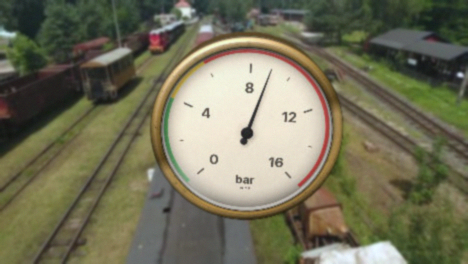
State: **9** bar
